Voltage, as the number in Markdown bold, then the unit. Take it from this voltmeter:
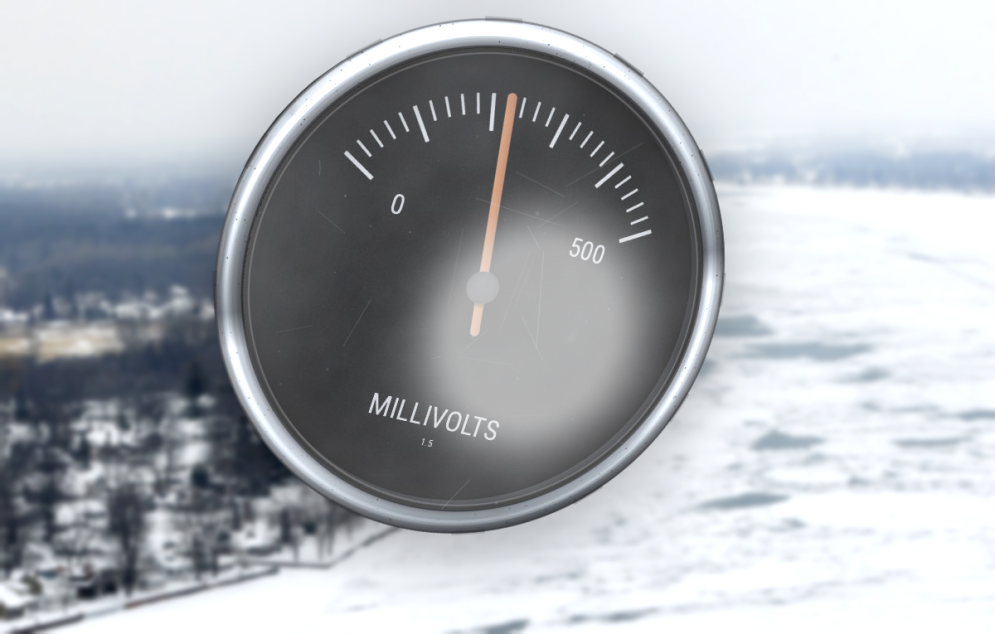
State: **220** mV
